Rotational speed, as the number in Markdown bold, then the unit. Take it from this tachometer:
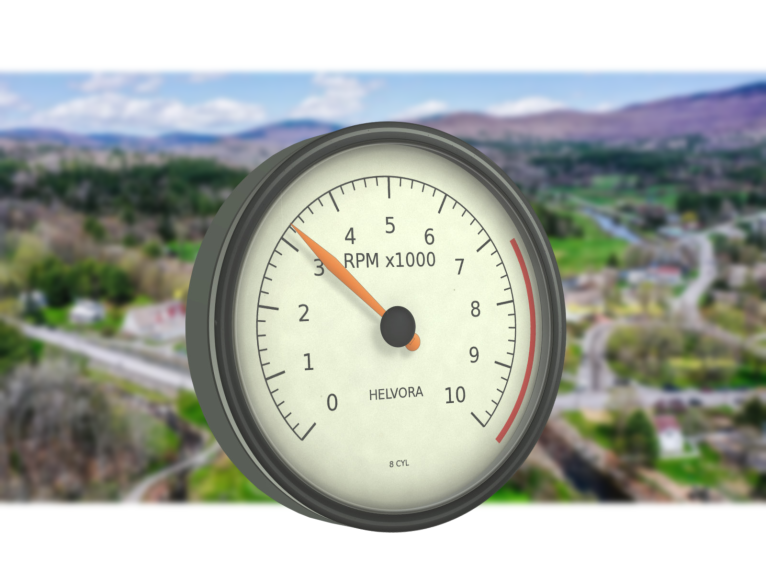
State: **3200** rpm
